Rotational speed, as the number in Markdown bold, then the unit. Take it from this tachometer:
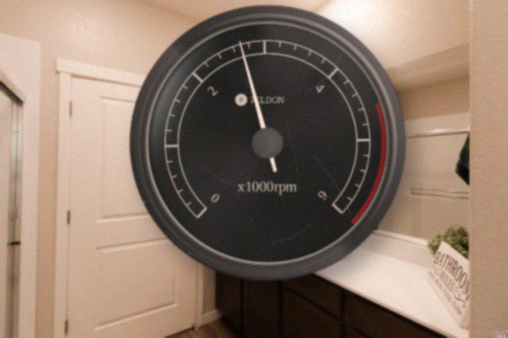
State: **2700** rpm
